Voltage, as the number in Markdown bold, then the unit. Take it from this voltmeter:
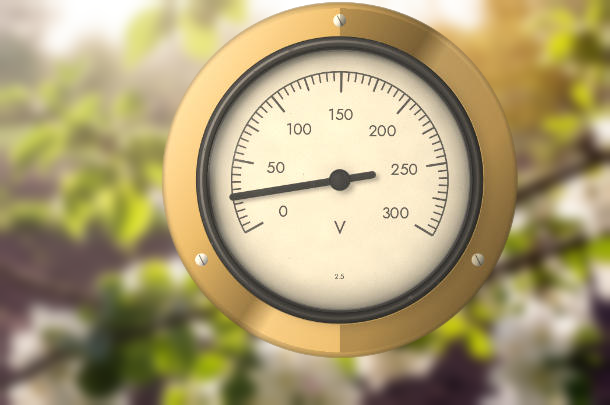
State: **25** V
